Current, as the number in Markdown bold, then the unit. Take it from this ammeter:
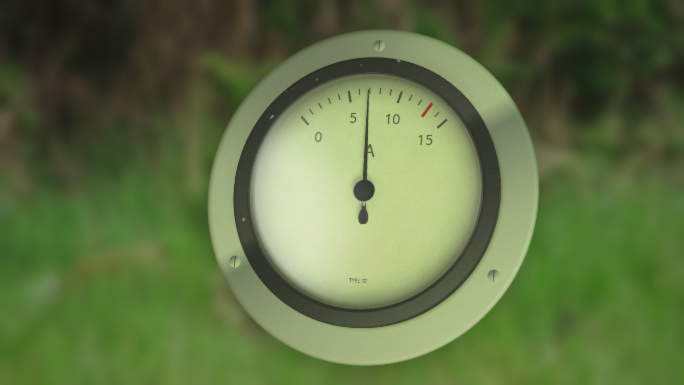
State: **7** A
